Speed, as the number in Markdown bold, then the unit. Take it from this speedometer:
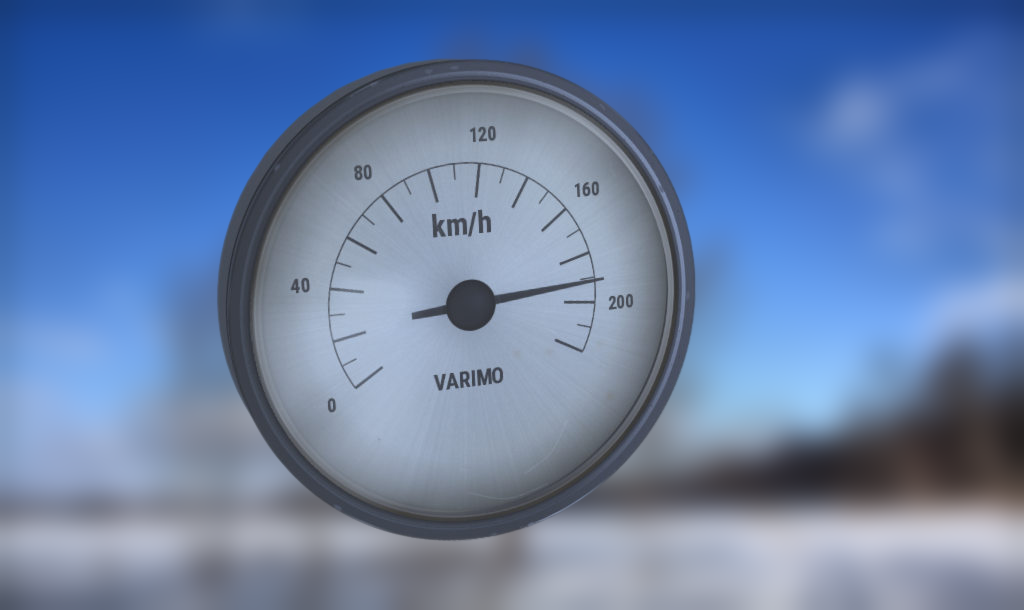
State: **190** km/h
